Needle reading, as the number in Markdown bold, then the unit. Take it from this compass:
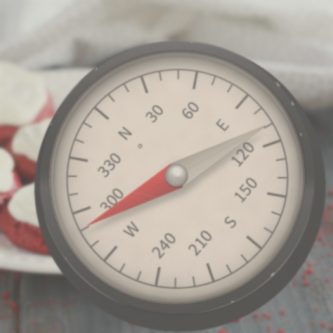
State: **290** °
